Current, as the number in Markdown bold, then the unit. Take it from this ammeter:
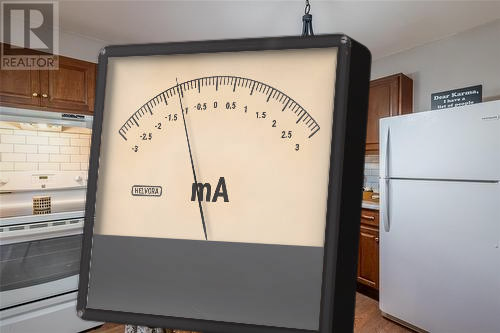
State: **-1** mA
